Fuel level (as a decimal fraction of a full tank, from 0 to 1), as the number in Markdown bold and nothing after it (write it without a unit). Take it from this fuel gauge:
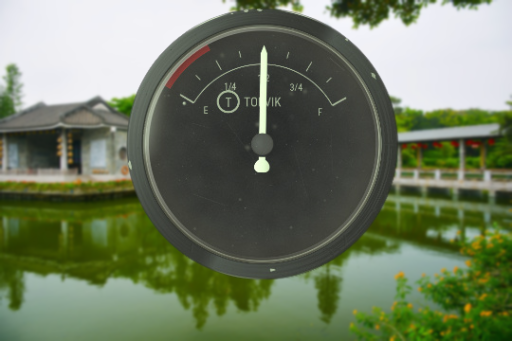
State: **0.5**
